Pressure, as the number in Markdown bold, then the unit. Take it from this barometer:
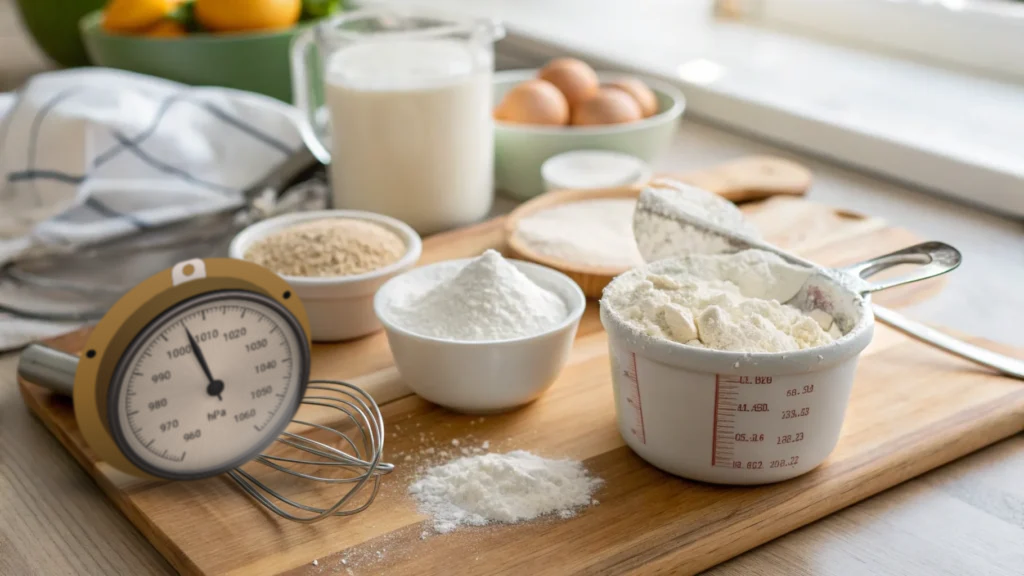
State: **1005** hPa
